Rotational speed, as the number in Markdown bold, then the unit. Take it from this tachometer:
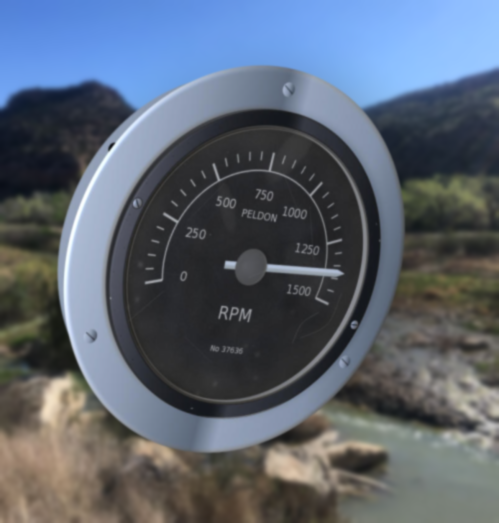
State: **1375** rpm
